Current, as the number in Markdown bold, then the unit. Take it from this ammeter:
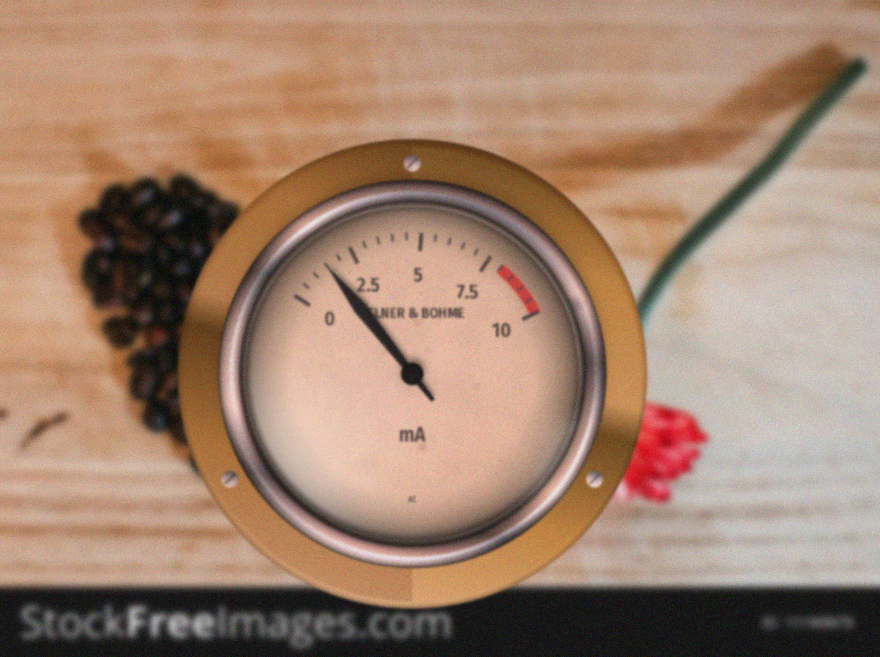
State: **1.5** mA
